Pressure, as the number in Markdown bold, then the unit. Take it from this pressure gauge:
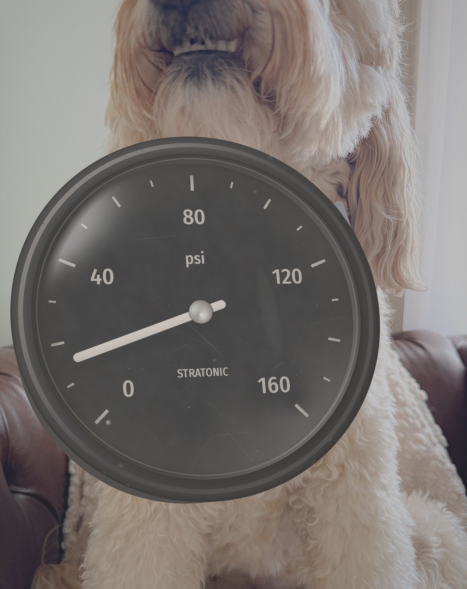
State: **15** psi
